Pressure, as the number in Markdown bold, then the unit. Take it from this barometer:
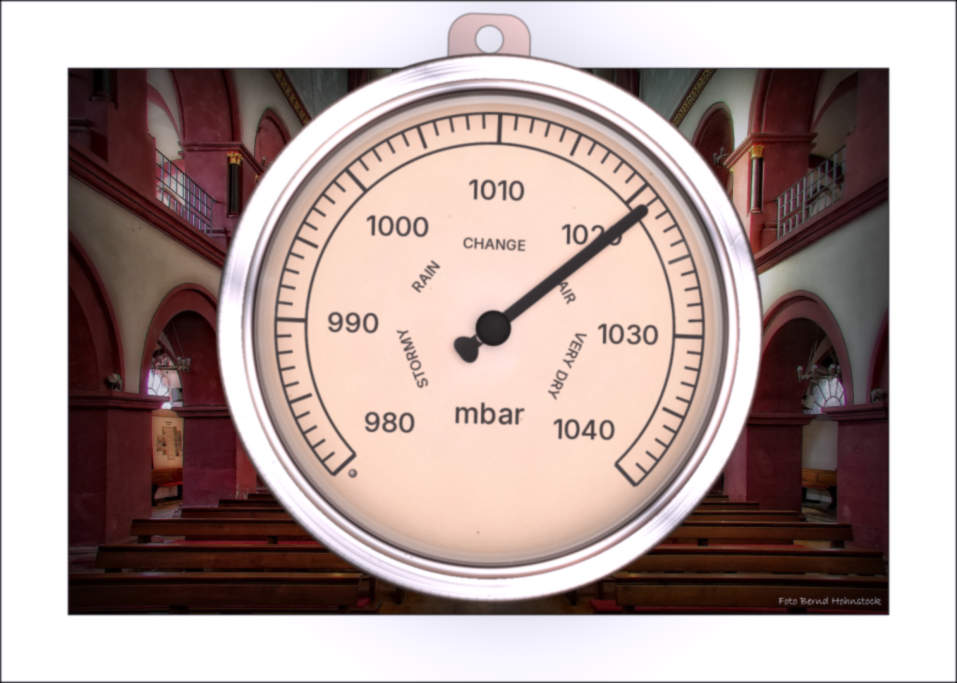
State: **1021** mbar
